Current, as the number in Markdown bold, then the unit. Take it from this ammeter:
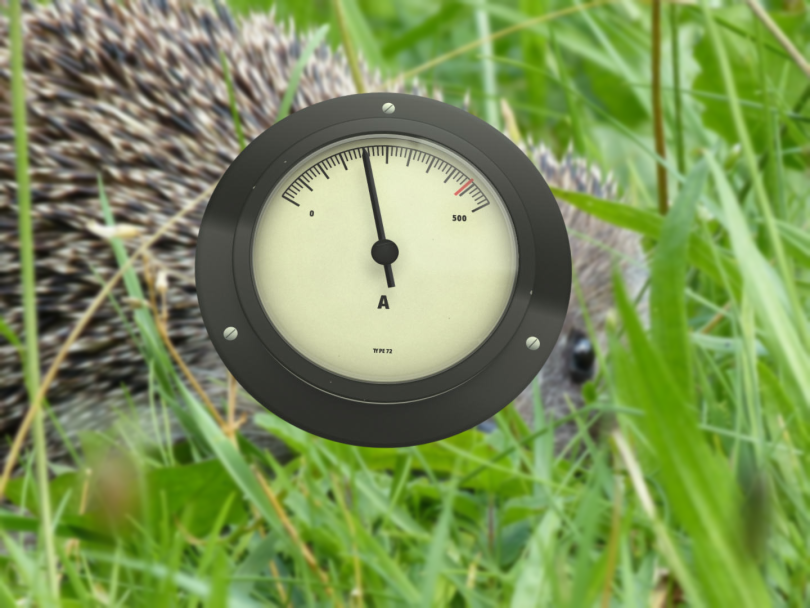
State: **200** A
